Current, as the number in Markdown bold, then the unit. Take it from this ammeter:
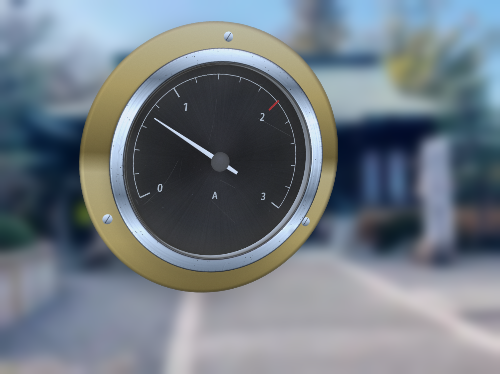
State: **0.7** A
